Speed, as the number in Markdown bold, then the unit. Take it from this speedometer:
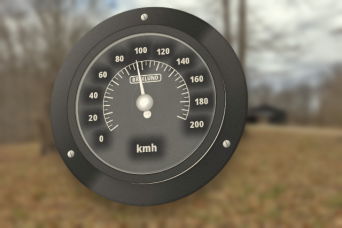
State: **95** km/h
